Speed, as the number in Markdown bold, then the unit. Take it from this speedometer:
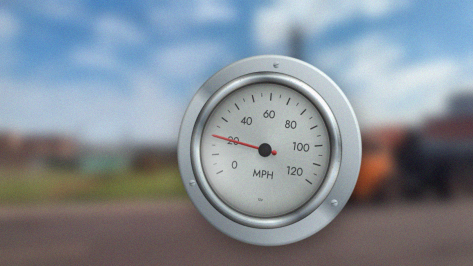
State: **20** mph
